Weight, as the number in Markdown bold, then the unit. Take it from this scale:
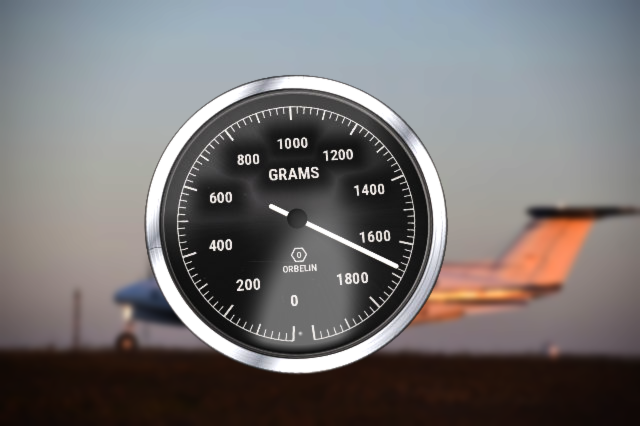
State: **1680** g
